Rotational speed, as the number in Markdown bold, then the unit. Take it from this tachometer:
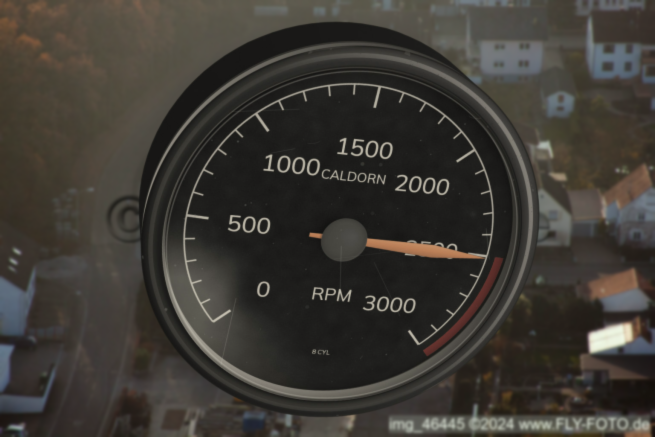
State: **2500** rpm
